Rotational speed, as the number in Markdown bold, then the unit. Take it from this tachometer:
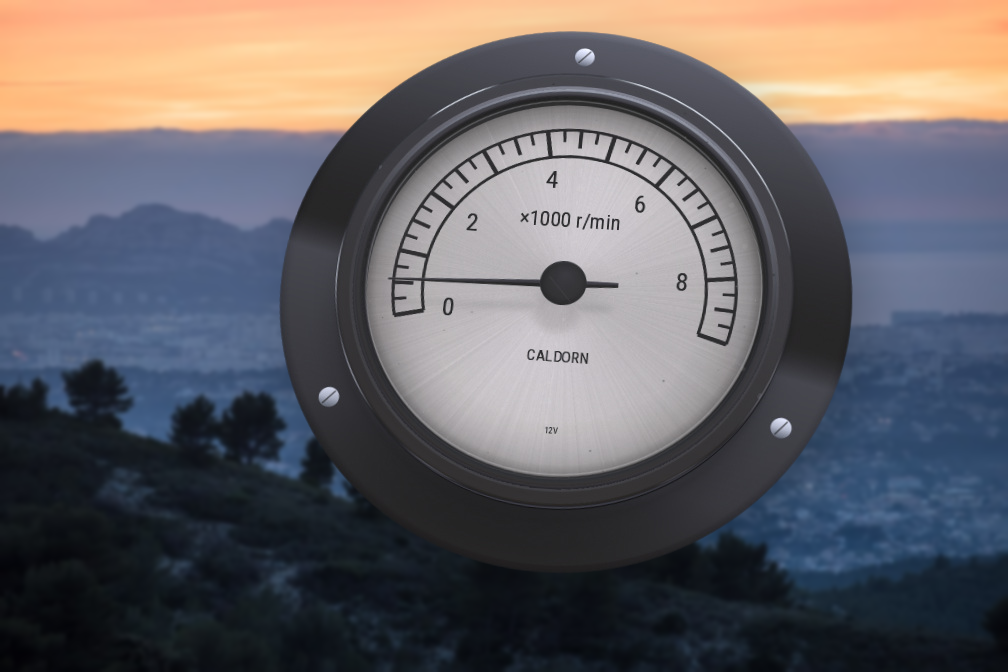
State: **500** rpm
